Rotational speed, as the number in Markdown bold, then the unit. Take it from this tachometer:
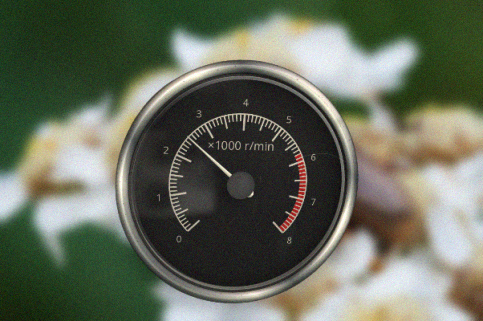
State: **2500** rpm
